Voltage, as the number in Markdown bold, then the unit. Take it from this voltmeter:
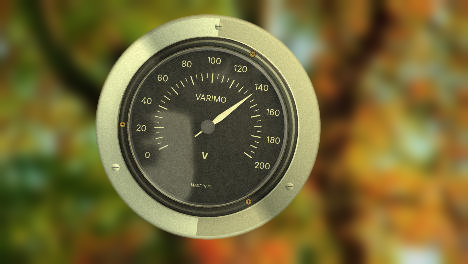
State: **140** V
